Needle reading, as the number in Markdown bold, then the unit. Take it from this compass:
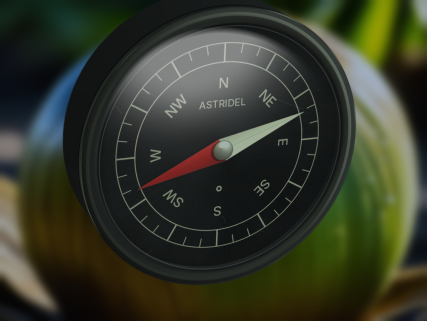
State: **250** °
